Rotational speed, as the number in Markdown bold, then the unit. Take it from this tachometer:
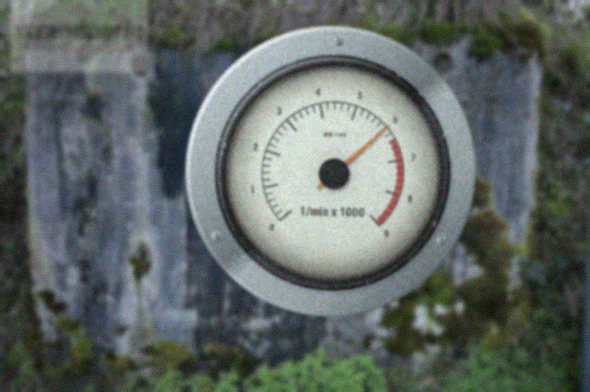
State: **6000** rpm
